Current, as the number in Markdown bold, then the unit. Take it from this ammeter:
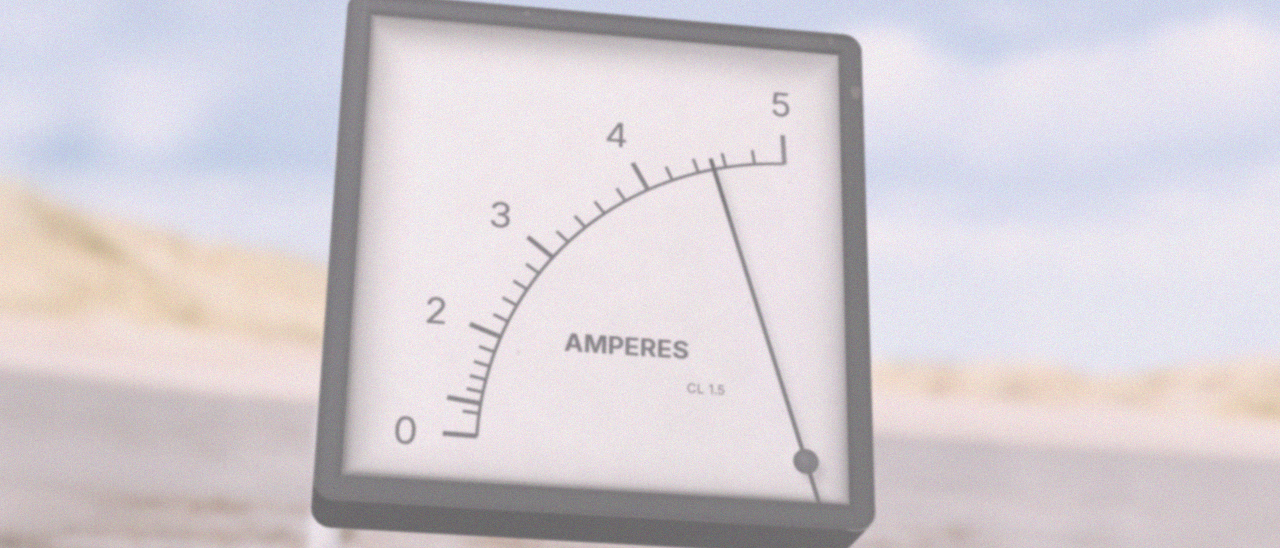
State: **4.5** A
